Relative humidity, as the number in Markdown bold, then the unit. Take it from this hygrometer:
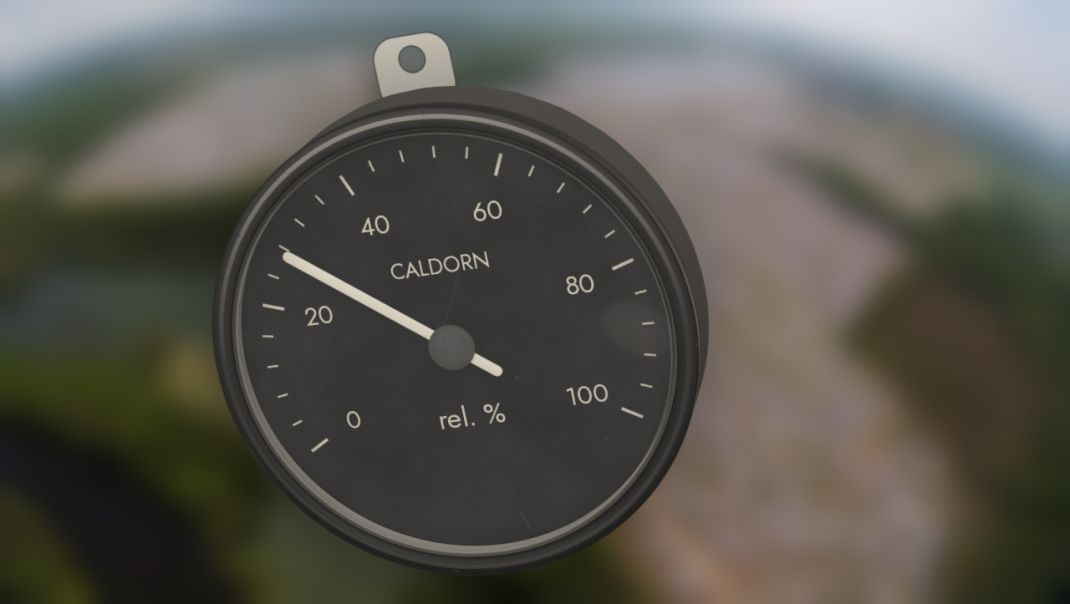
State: **28** %
